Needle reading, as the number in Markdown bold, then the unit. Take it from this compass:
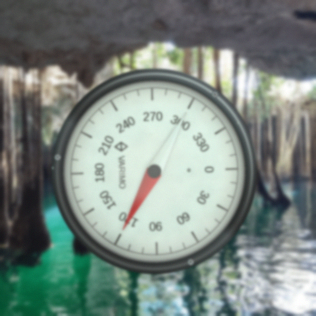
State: **120** °
